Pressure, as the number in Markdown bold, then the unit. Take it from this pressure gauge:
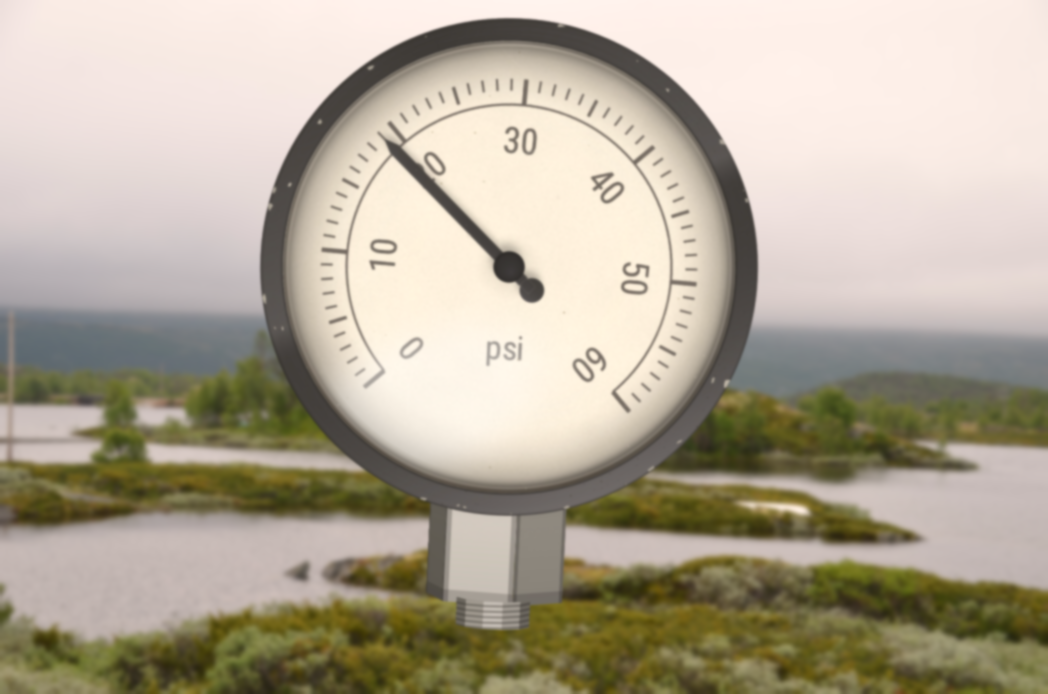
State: **19** psi
